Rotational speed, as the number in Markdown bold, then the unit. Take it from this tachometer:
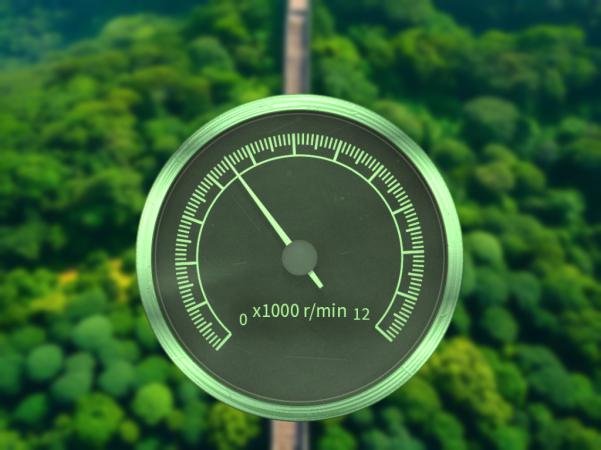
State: **4500** rpm
